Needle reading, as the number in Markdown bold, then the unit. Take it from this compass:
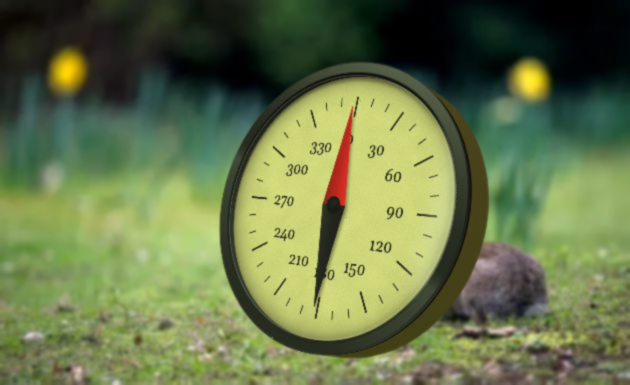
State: **0** °
